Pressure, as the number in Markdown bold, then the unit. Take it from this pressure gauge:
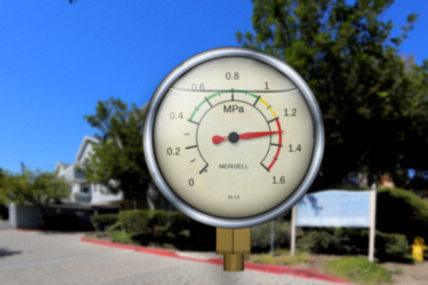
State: **1.3** MPa
